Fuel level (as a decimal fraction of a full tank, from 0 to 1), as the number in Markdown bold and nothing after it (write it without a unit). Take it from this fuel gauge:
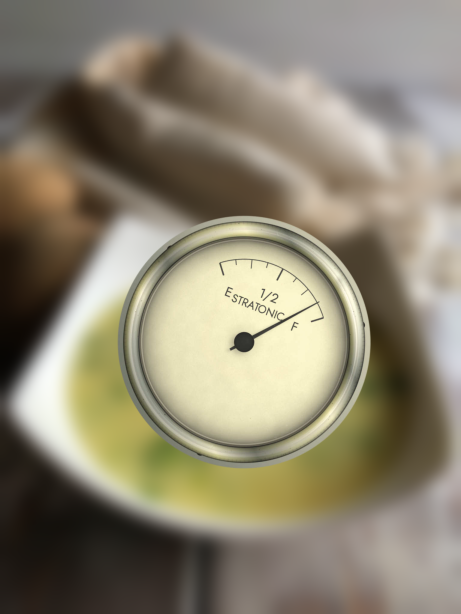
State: **0.875**
